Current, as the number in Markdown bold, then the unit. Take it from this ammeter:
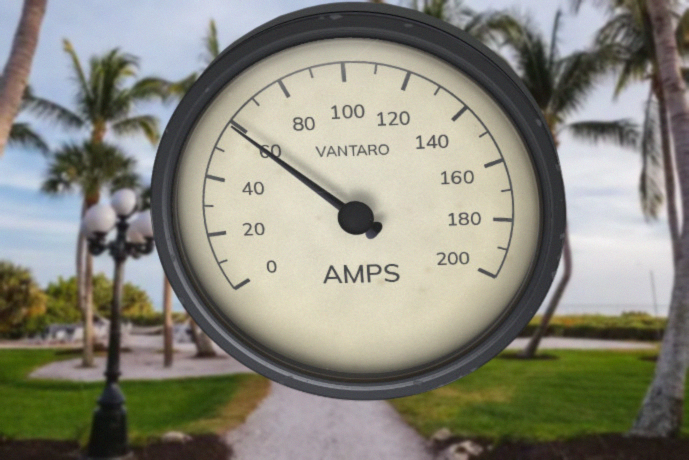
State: **60** A
